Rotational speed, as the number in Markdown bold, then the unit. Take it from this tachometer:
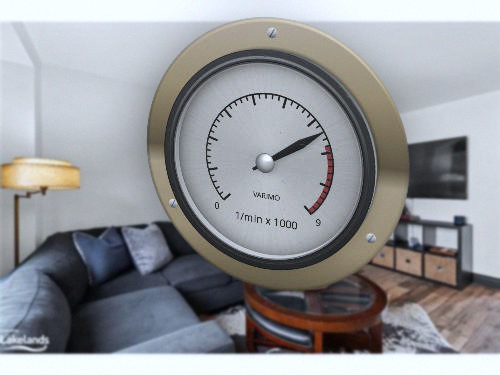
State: **6400** rpm
